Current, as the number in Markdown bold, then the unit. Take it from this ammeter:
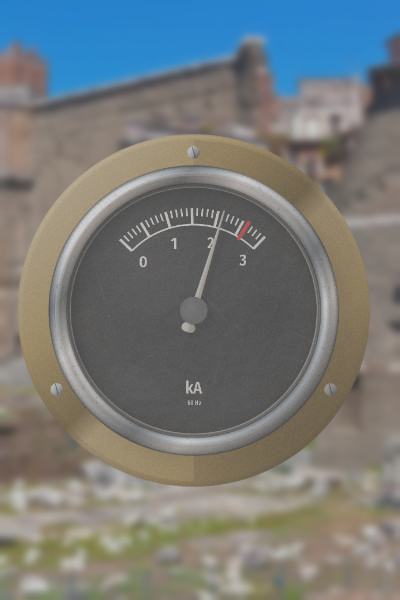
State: **2.1** kA
